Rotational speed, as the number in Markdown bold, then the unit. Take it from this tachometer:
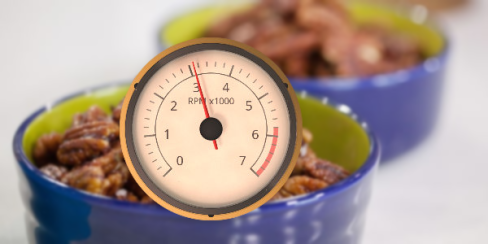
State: **3100** rpm
